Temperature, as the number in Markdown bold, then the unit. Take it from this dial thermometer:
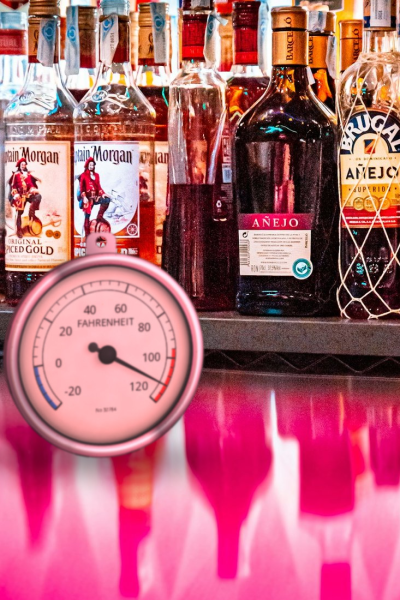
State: **112** °F
